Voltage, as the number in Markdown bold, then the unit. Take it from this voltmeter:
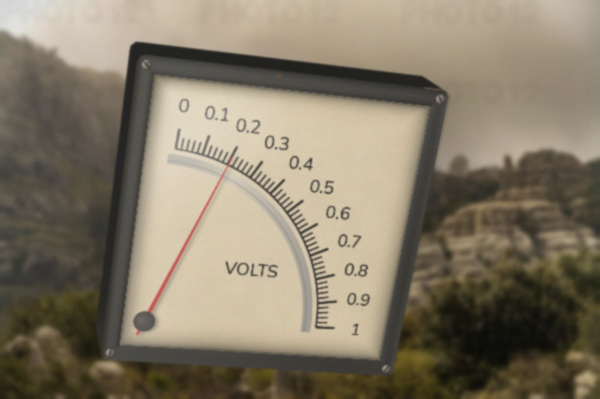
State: **0.2** V
